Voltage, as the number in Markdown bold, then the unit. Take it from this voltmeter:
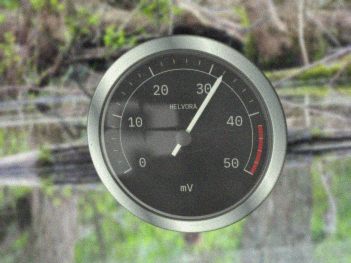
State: **32** mV
